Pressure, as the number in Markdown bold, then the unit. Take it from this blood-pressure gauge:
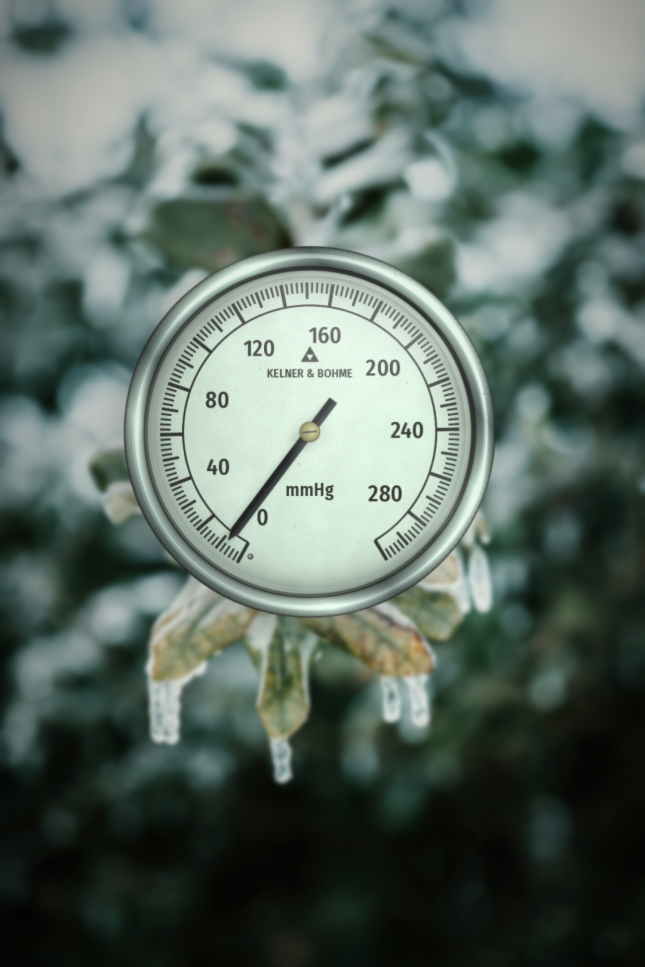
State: **8** mmHg
